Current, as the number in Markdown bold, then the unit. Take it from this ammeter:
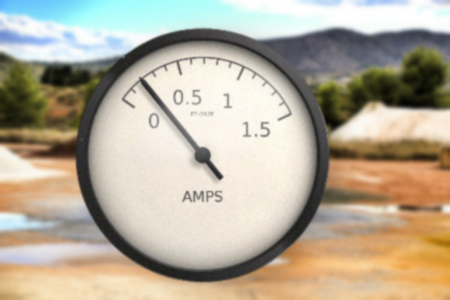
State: **0.2** A
